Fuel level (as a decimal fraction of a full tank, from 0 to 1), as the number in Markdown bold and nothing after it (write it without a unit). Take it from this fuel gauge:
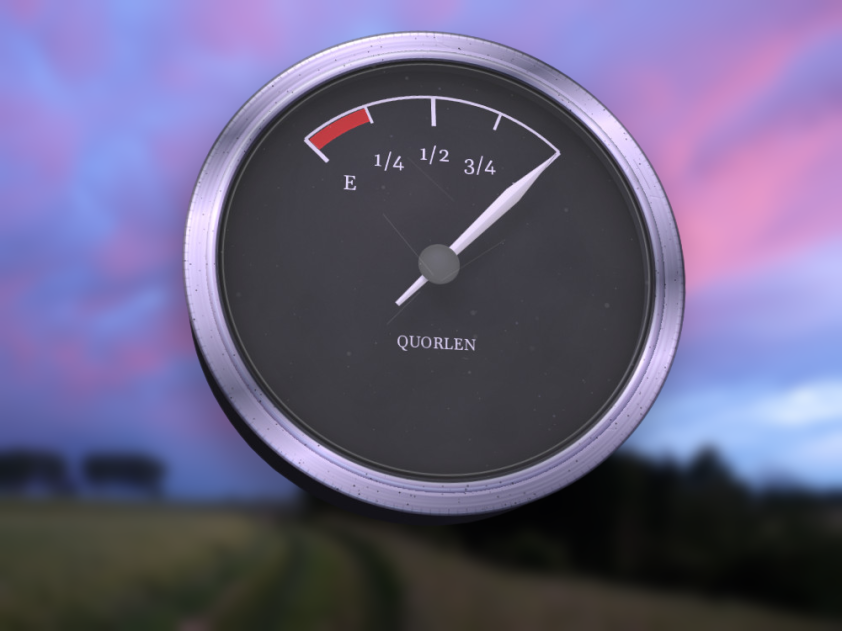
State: **1**
